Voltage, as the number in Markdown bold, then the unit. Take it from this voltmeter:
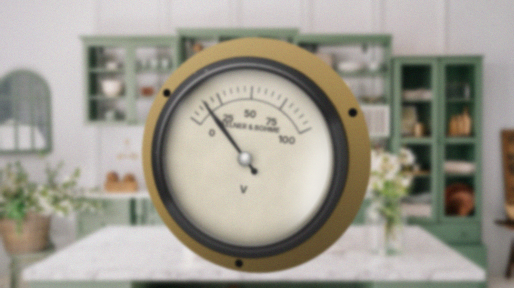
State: **15** V
